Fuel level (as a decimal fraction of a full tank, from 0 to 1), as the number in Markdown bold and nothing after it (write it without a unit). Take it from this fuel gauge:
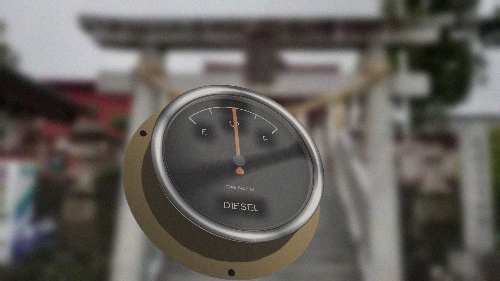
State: **0.5**
